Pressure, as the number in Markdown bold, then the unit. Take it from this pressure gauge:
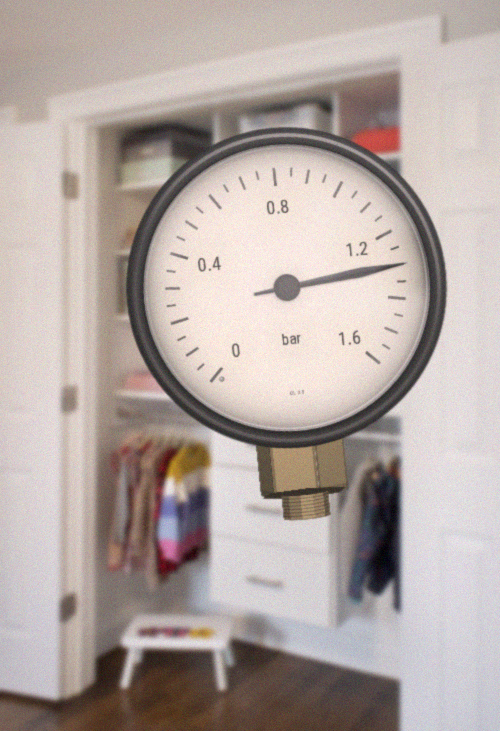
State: **1.3** bar
